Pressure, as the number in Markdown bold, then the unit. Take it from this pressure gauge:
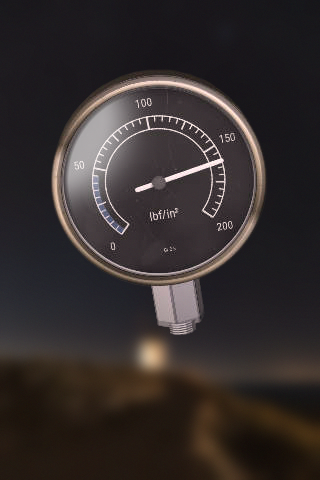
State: **160** psi
